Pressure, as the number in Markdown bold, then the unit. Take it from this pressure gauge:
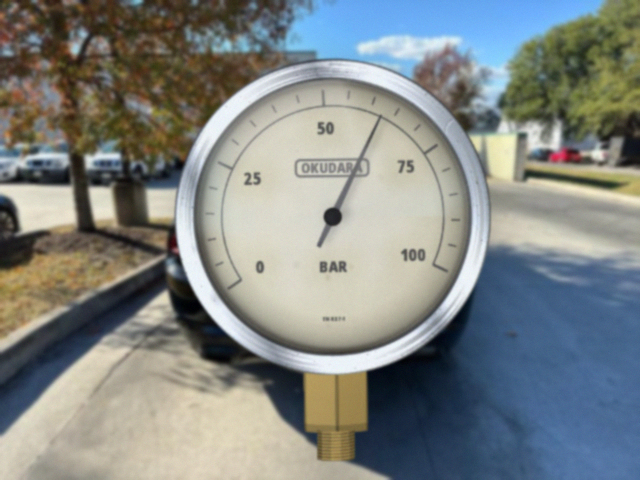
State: **62.5** bar
